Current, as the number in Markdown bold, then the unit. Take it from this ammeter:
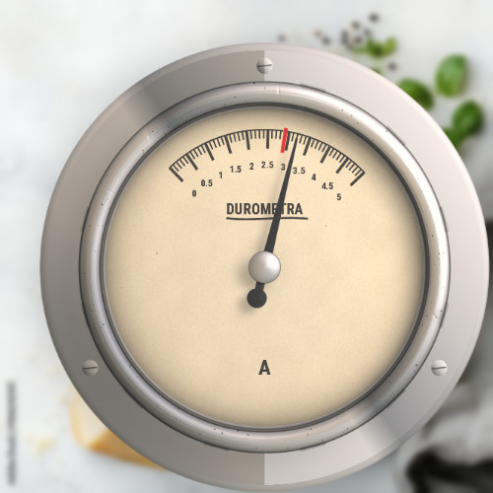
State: **3.2** A
